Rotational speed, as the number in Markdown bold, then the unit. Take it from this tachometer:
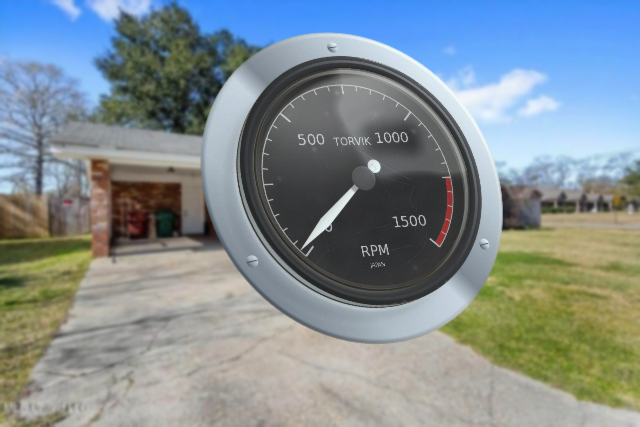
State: **25** rpm
